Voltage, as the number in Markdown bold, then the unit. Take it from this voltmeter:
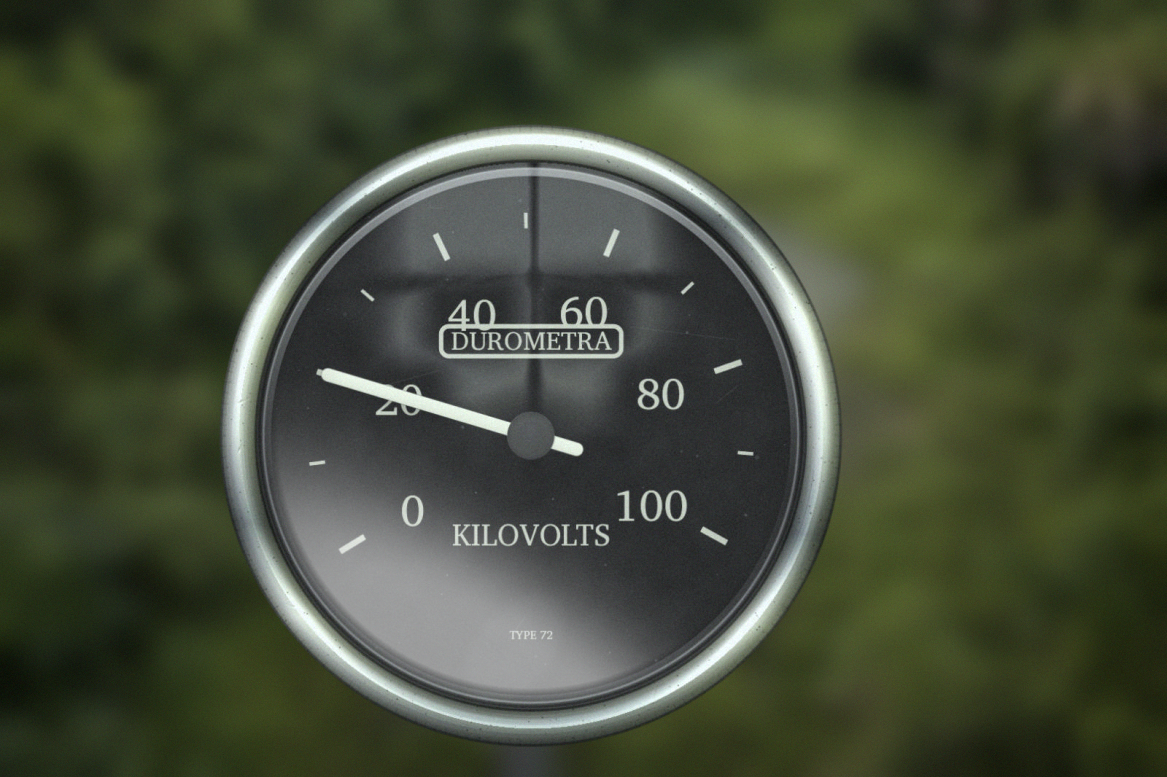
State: **20** kV
